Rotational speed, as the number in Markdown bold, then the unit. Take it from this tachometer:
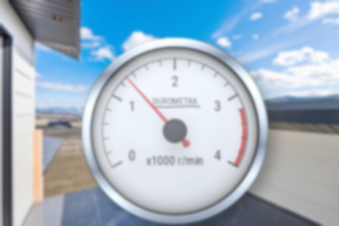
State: **1300** rpm
